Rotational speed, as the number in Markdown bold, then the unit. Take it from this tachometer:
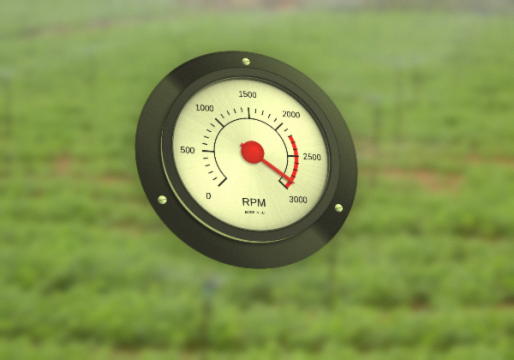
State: **2900** rpm
